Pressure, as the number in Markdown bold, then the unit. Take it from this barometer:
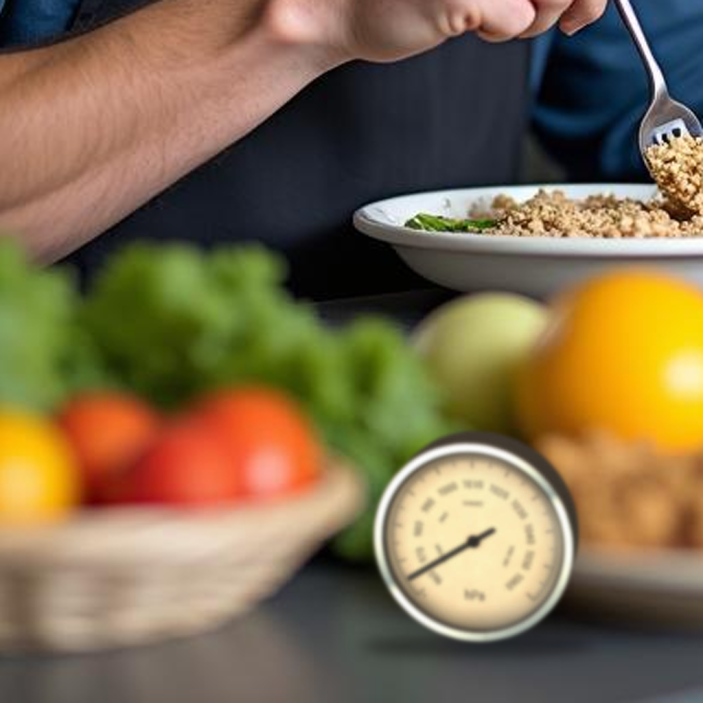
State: **965** hPa
